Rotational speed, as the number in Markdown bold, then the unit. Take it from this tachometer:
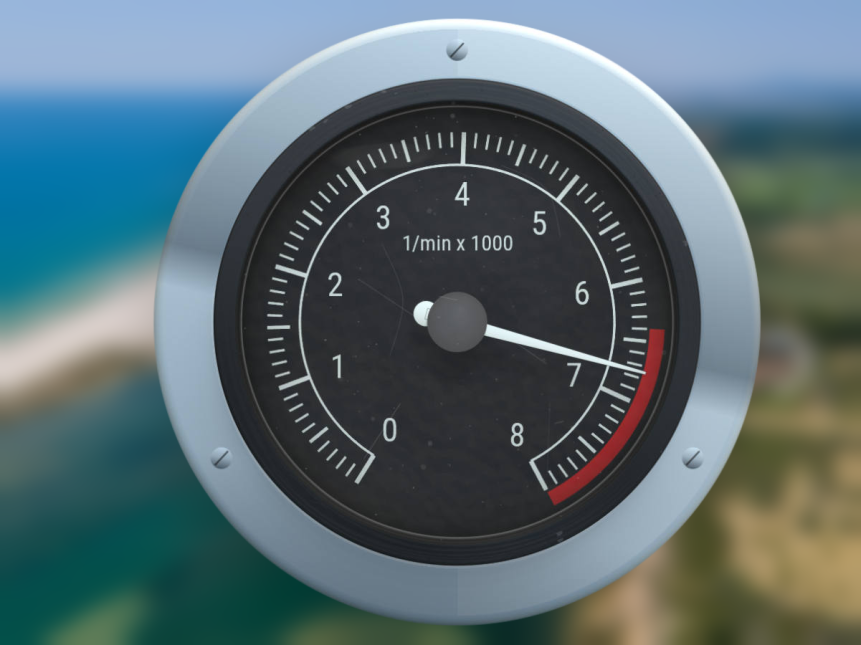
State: **6750** rpm
